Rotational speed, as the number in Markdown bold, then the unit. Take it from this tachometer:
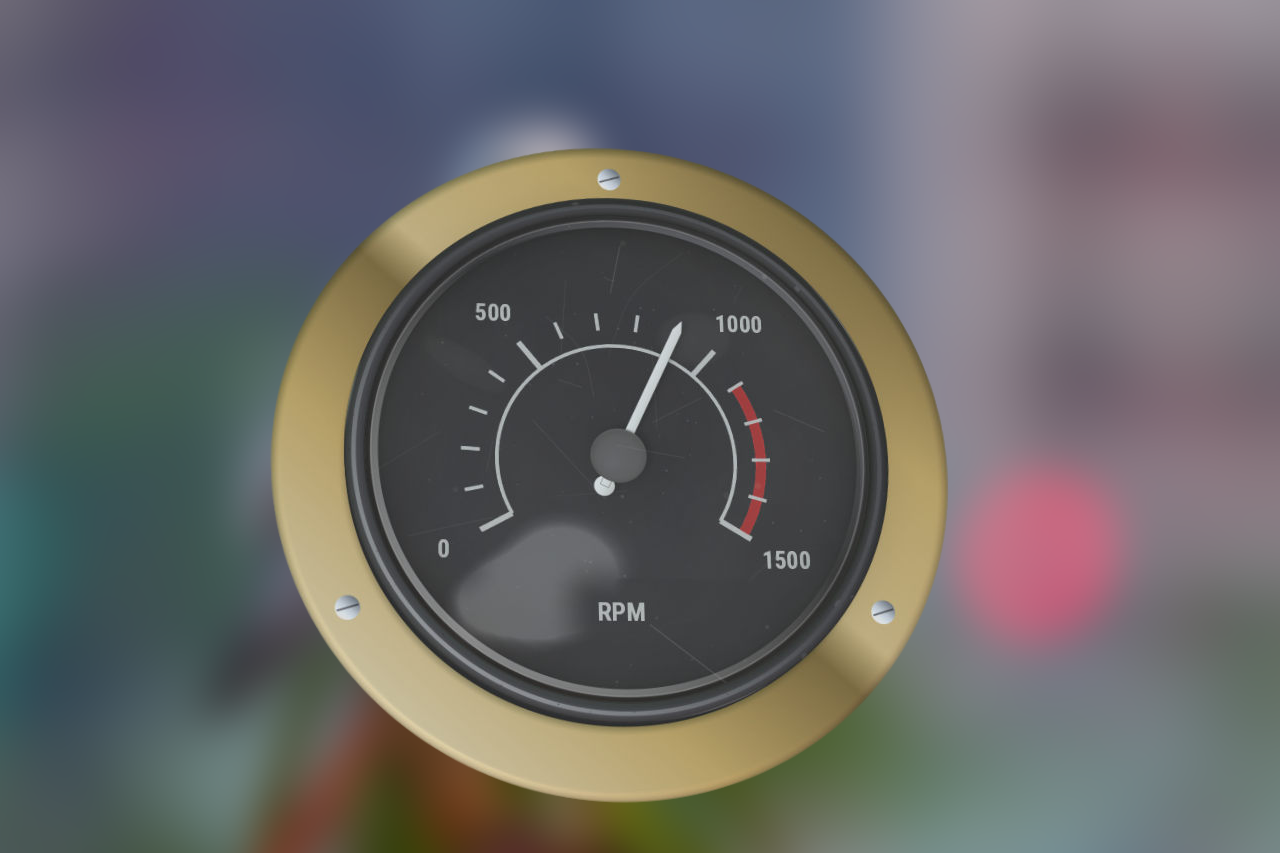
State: **900** rpm
